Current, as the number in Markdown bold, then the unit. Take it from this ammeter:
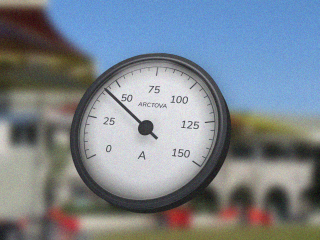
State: **42.5** A
